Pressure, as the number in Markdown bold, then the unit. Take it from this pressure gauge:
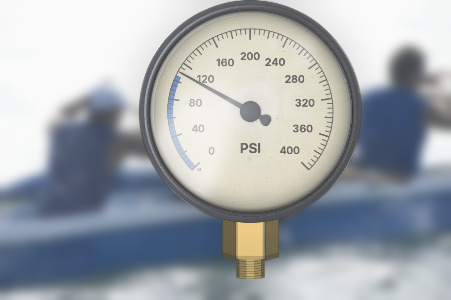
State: **110** psi
